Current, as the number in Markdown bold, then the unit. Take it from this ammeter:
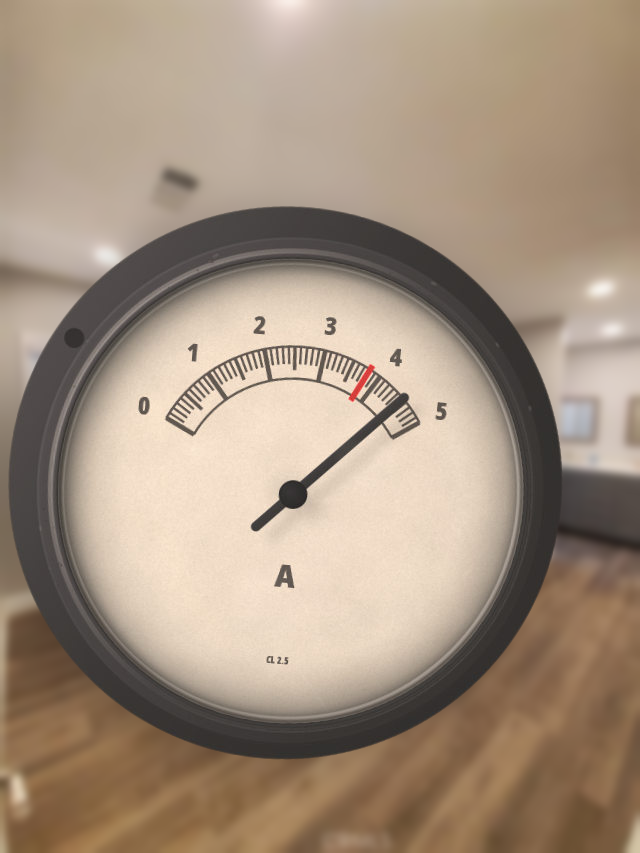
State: **4.5** A
